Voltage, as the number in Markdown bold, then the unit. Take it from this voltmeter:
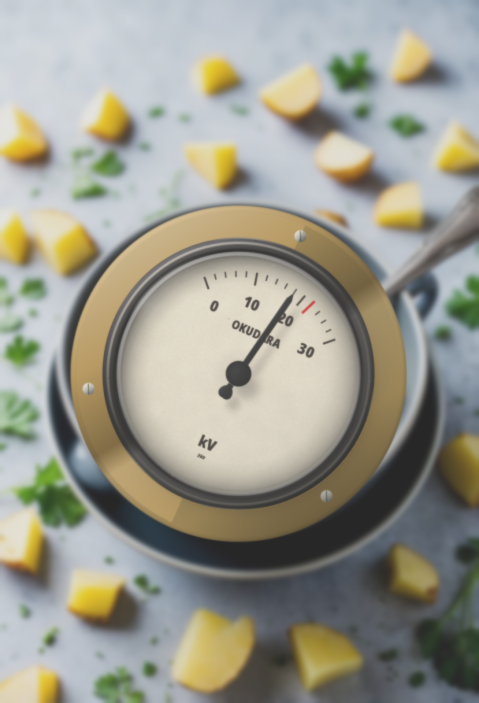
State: **18** kV
